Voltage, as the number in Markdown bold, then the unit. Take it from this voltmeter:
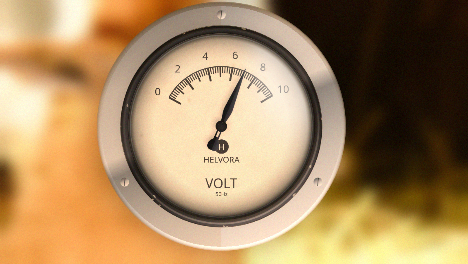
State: **7** V
